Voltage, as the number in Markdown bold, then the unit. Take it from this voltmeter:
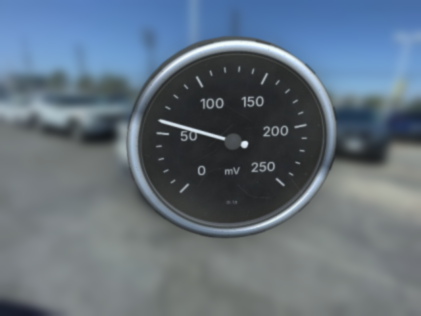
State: **60** mV
